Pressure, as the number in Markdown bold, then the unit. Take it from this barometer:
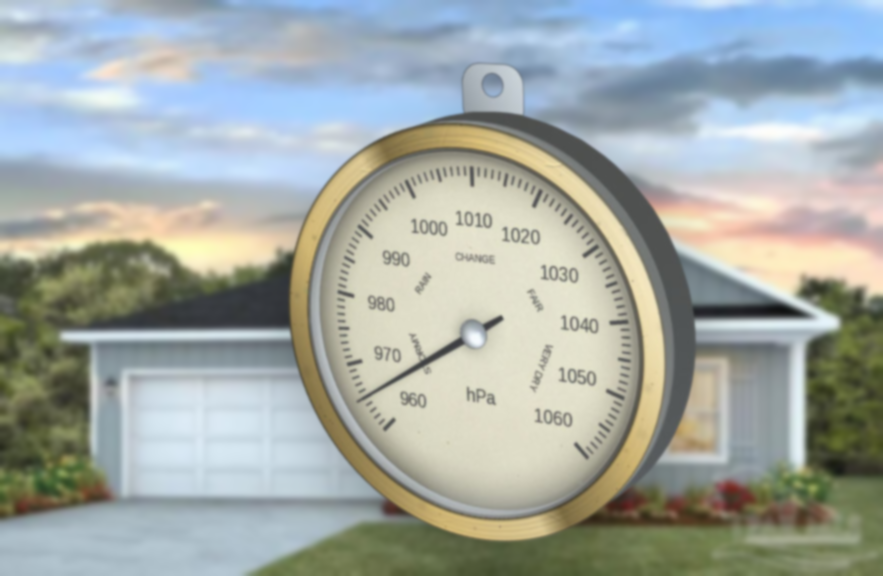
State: **965** hPa
